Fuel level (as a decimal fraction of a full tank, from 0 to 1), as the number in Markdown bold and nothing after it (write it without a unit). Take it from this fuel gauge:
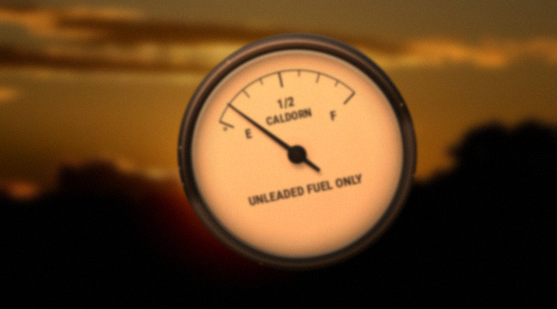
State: **0.125**
